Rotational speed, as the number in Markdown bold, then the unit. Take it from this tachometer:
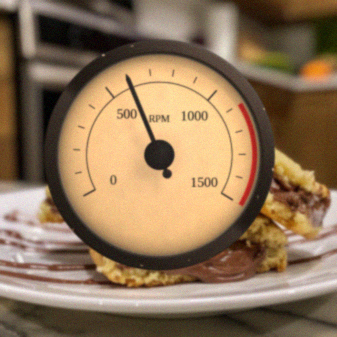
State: **600** rpm
